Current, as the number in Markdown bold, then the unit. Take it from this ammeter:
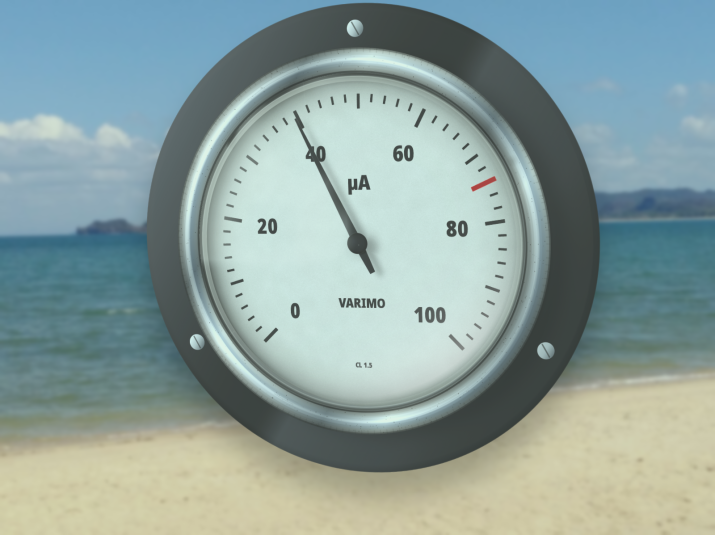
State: **40** µA
